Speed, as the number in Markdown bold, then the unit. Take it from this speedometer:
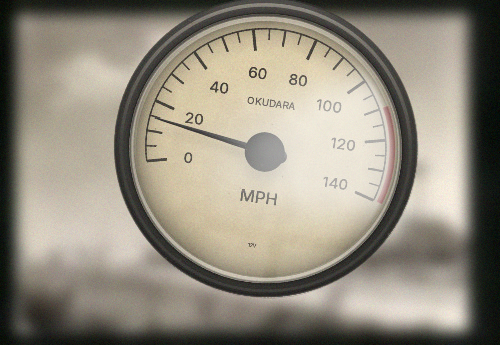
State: **15** mph
